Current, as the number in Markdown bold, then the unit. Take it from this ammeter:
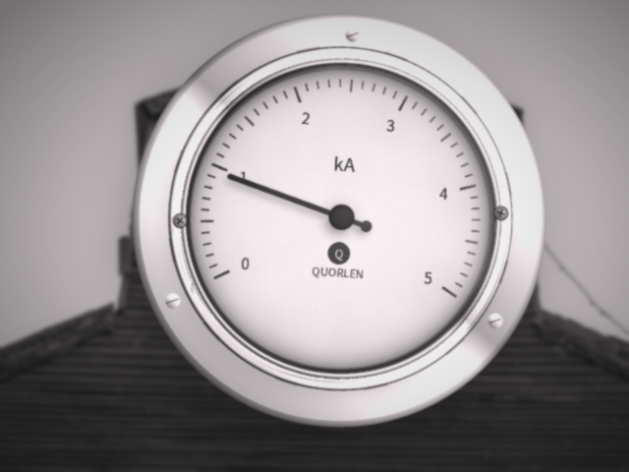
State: **0.95** kA
